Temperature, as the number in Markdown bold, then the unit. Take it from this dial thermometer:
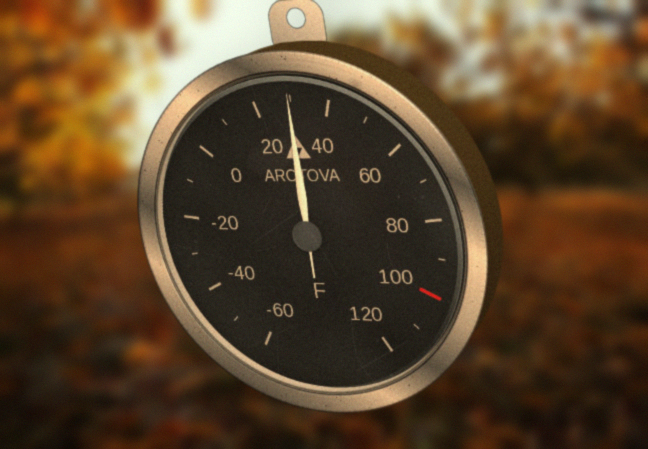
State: **30** °F
